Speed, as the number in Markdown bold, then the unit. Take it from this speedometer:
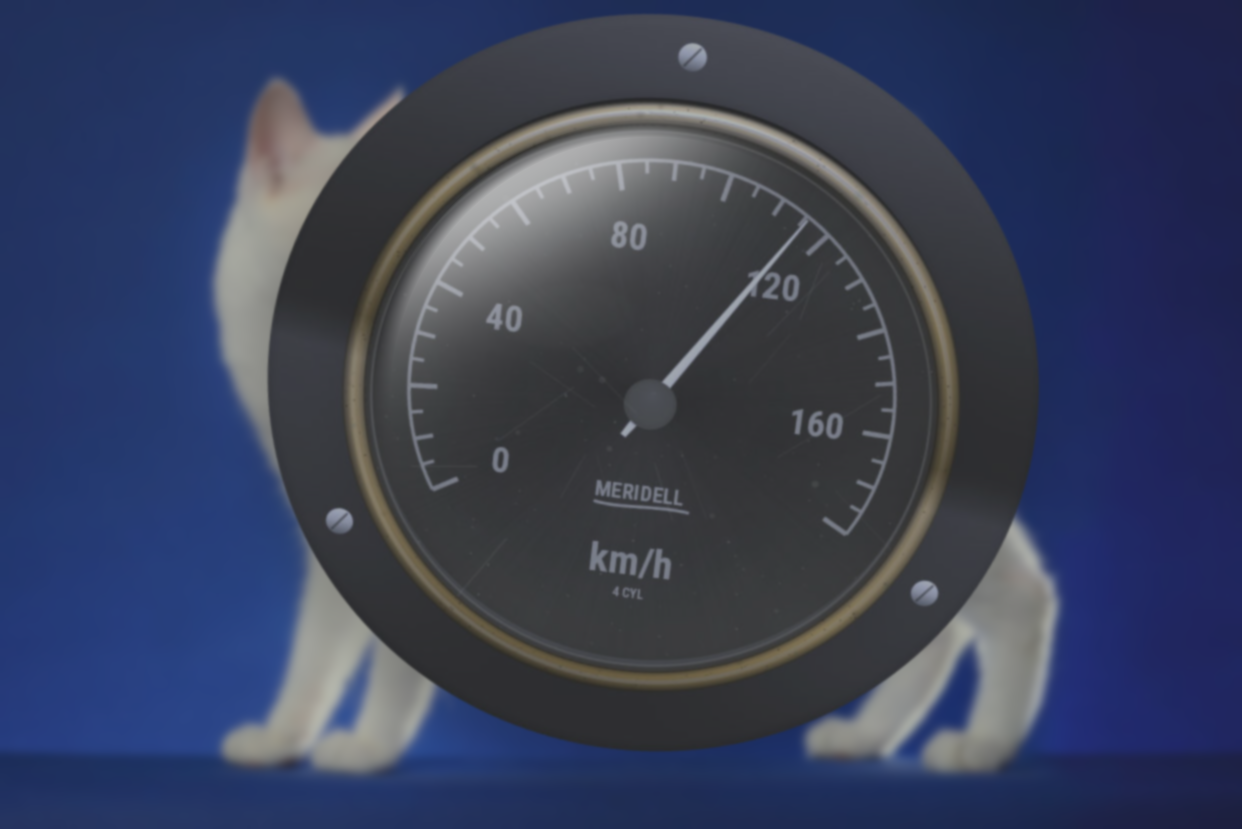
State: **115** km/h
